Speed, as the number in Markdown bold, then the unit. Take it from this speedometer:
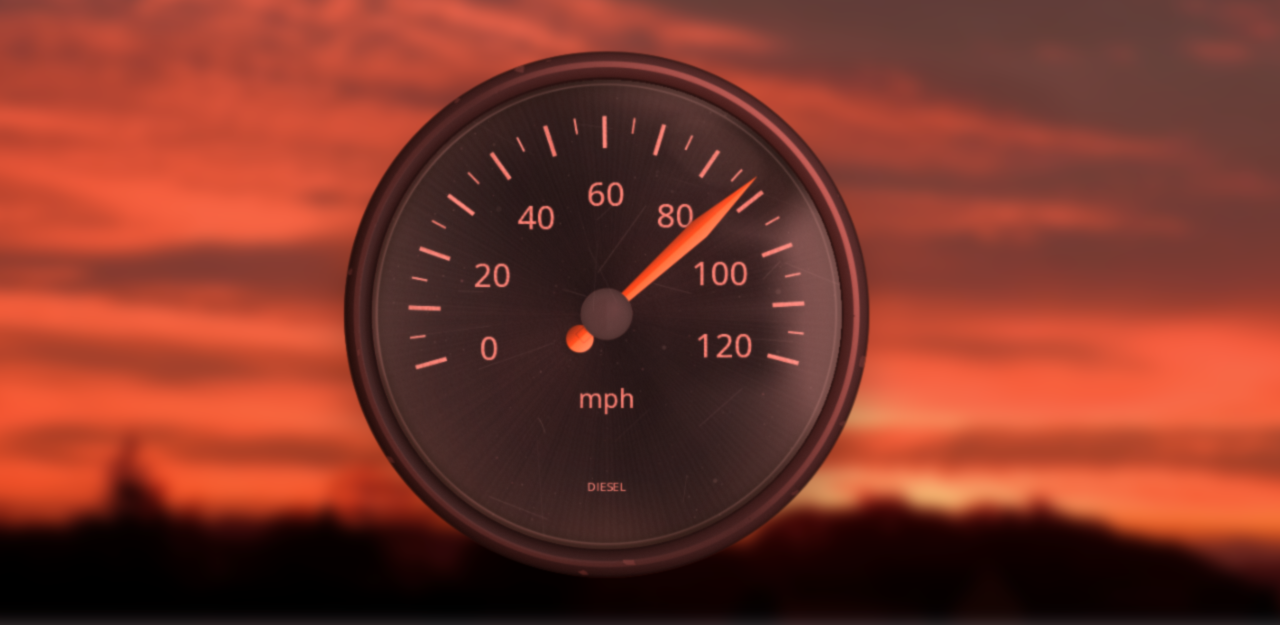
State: **87.5** mph
